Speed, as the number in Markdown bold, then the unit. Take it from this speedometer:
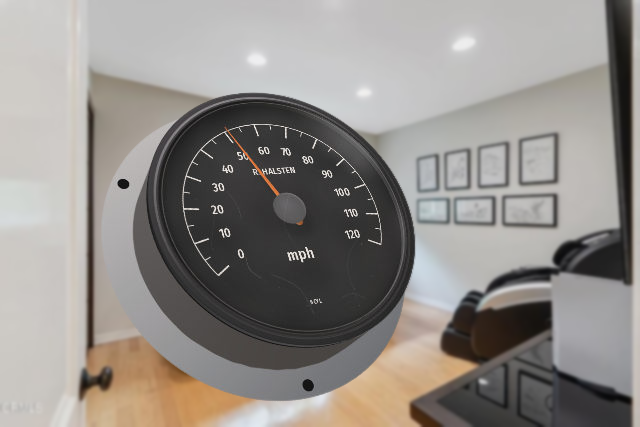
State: **50** mph
